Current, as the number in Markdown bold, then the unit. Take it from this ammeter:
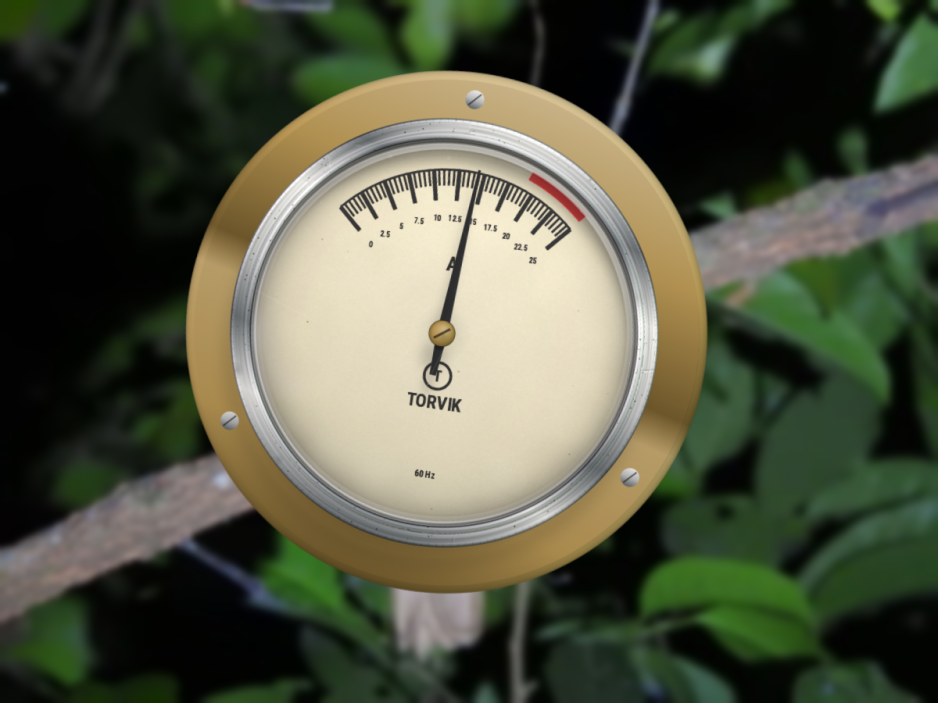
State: **14.5** A
